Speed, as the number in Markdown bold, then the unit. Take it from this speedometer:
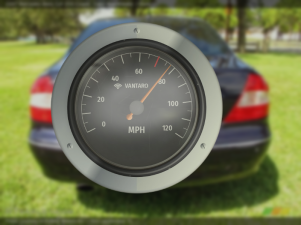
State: **77.5** mph
